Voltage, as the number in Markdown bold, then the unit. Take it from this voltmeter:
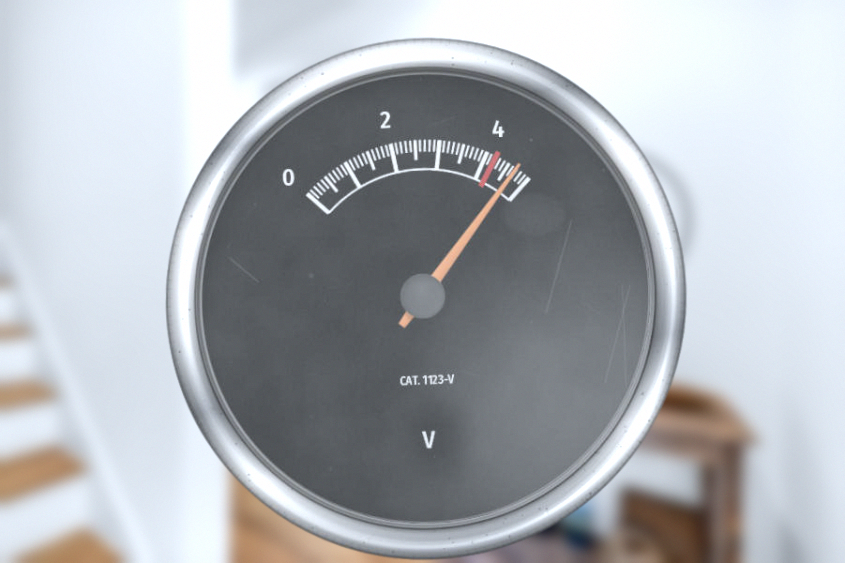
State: **4.7** V
